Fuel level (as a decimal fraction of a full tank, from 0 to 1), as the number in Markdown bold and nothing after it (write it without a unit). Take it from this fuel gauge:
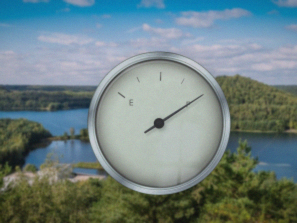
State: **1**
